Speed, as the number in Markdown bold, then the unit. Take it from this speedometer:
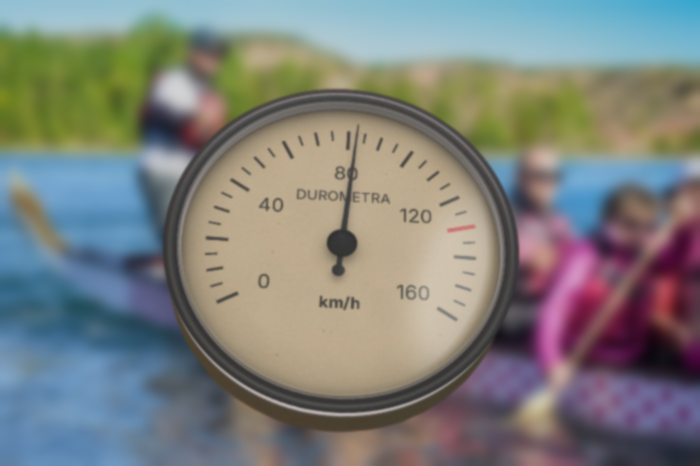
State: **82.5** km/h
